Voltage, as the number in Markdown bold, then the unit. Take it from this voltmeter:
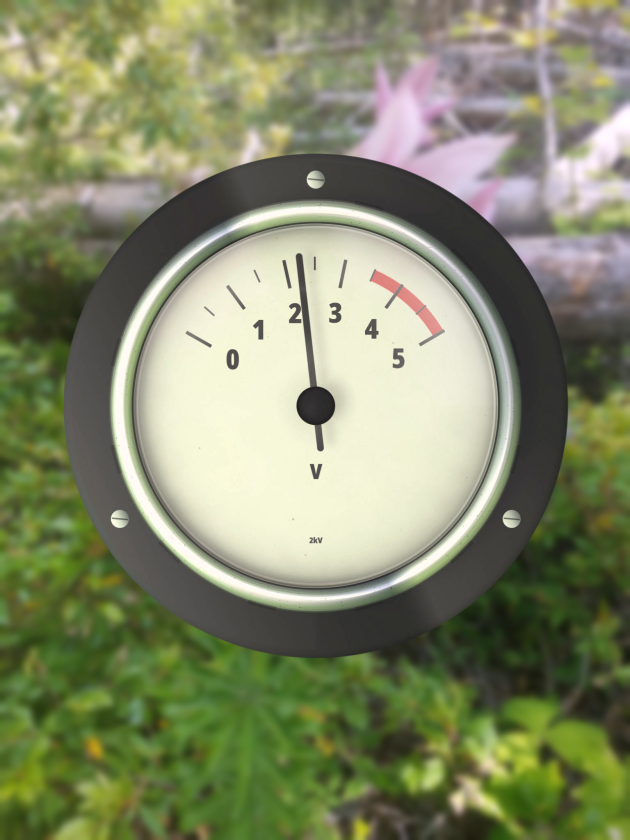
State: **2.25** V
